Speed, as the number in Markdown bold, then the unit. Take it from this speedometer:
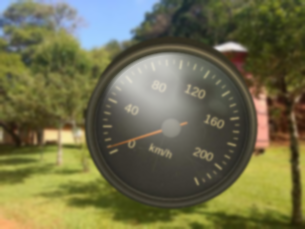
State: **5** km/h
